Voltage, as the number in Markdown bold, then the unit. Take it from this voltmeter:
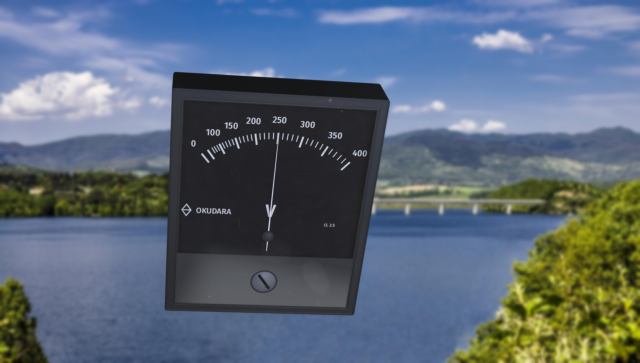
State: **250** V
